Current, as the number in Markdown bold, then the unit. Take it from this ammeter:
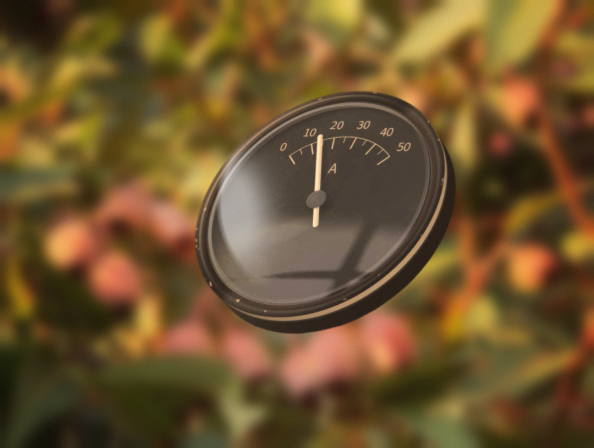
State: **15** A
